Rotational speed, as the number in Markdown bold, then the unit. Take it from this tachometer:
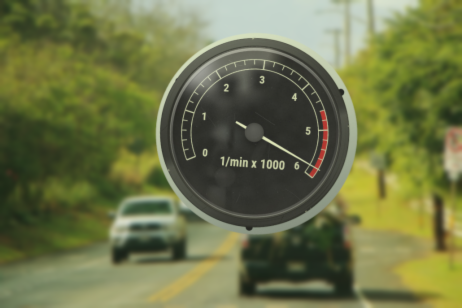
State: **5800** rpm
